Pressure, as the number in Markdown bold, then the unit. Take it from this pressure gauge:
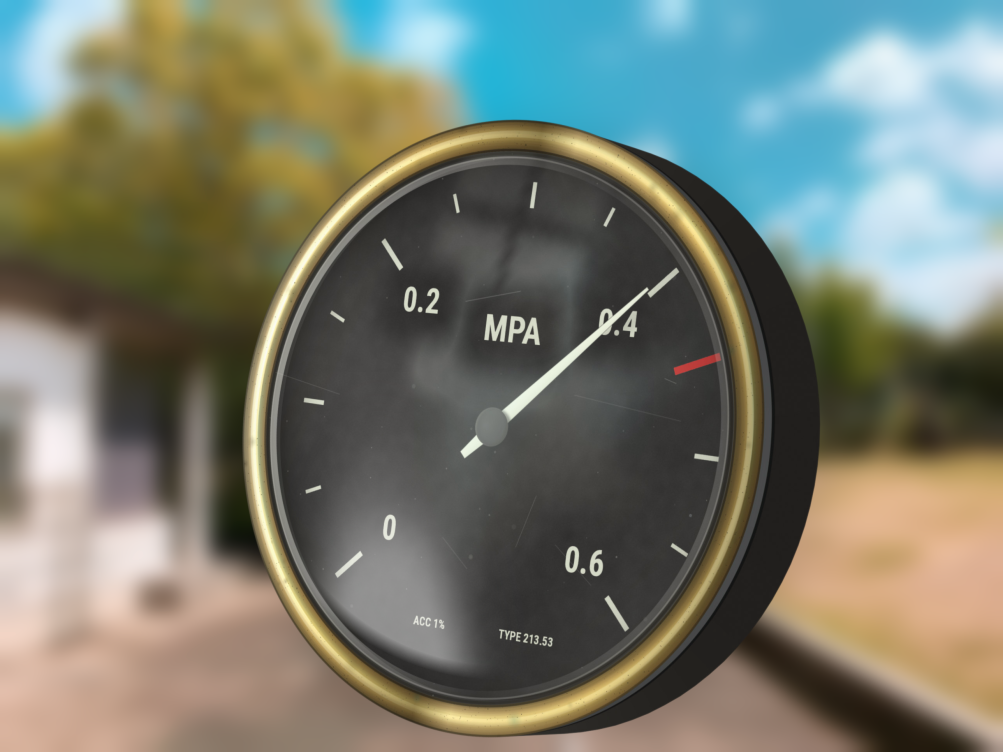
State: **0.4** MPa
